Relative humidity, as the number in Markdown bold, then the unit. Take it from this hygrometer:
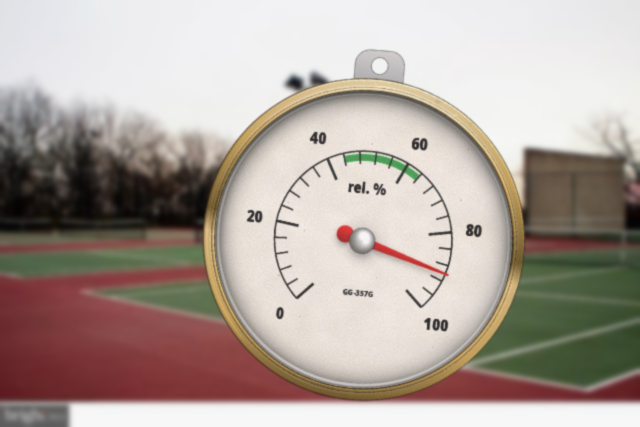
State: **90** %
